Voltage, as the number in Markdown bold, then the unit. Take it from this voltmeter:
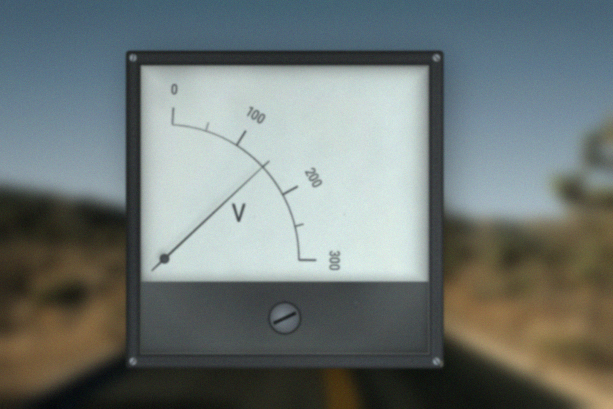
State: **150** V
